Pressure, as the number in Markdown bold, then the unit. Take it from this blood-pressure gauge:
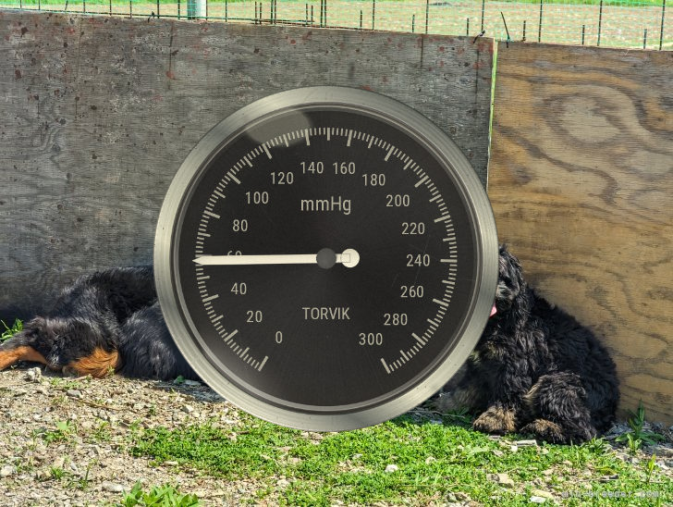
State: **58** mmHg
